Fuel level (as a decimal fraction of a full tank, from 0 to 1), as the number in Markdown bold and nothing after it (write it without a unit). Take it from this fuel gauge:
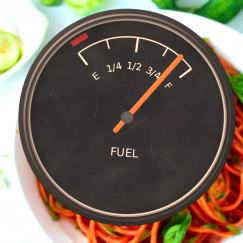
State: **0.875**
